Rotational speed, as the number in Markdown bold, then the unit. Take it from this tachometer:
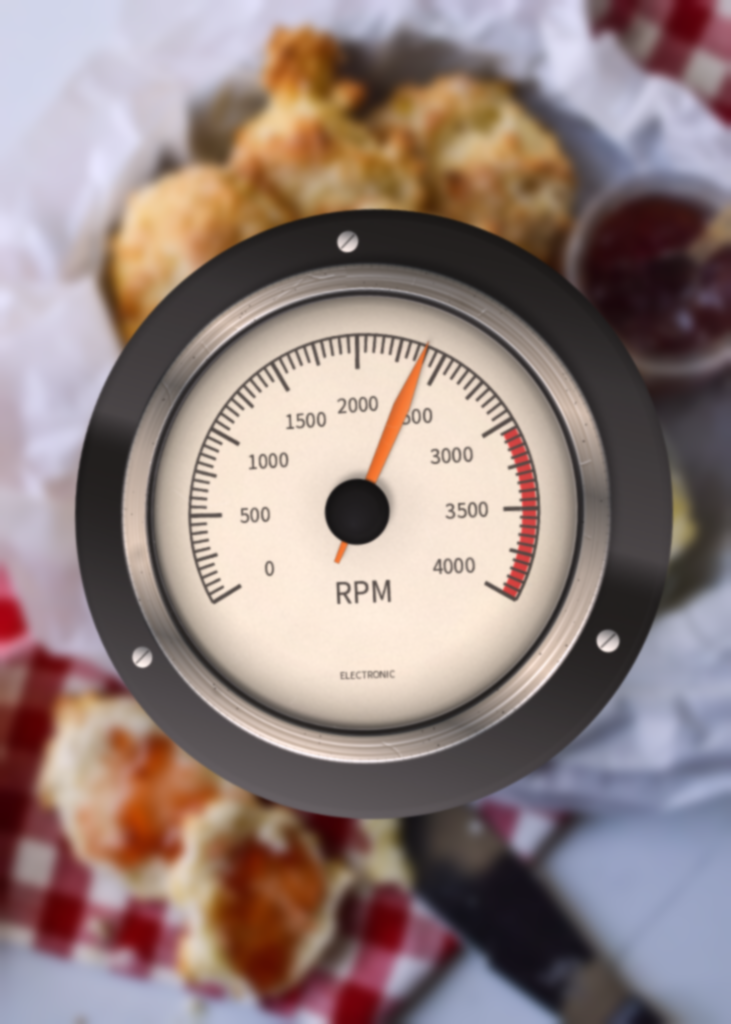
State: **2400** rpm
